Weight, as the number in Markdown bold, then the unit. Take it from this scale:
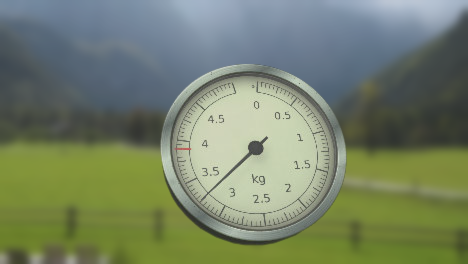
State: **3.25** kg
